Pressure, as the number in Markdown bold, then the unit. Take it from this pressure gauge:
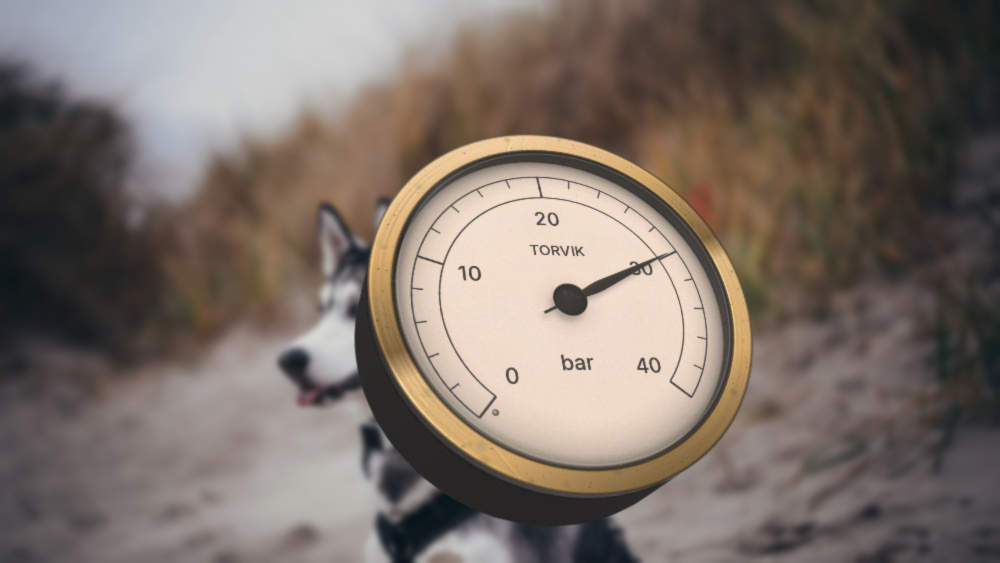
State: **30** bar
